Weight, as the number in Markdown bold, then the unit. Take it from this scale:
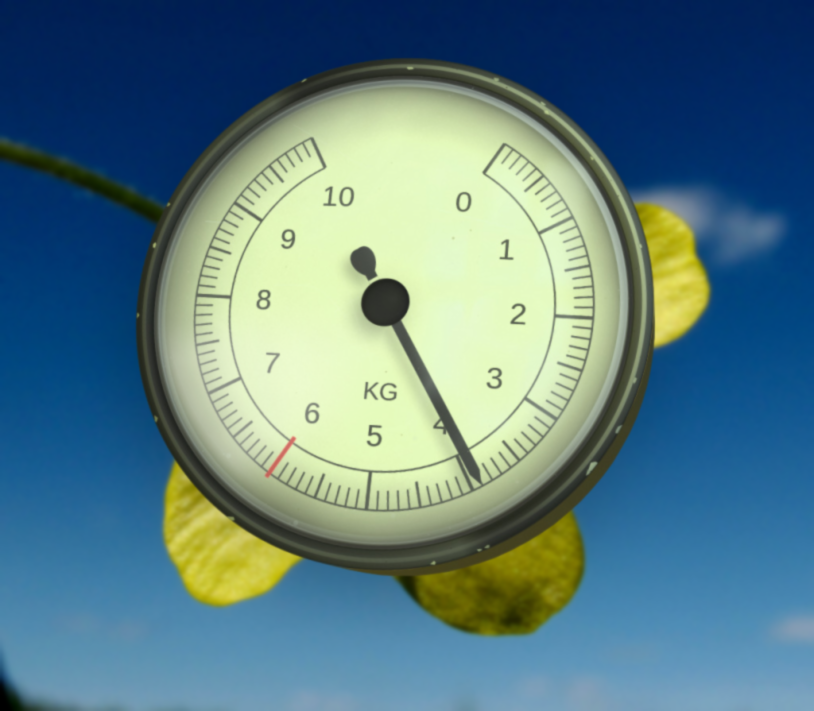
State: **3.9** kg
